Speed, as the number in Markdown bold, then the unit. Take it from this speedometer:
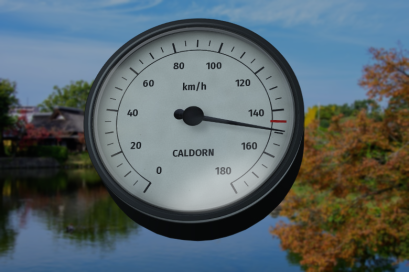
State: **150** km/h
